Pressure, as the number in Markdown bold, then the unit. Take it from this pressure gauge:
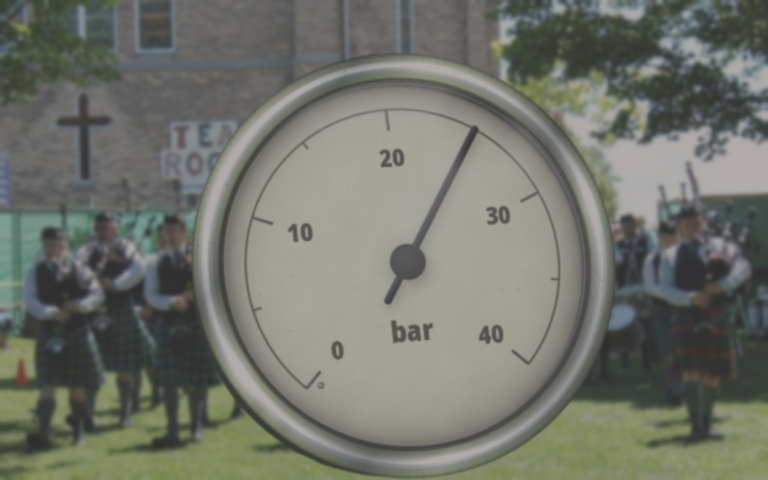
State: **25** bar
